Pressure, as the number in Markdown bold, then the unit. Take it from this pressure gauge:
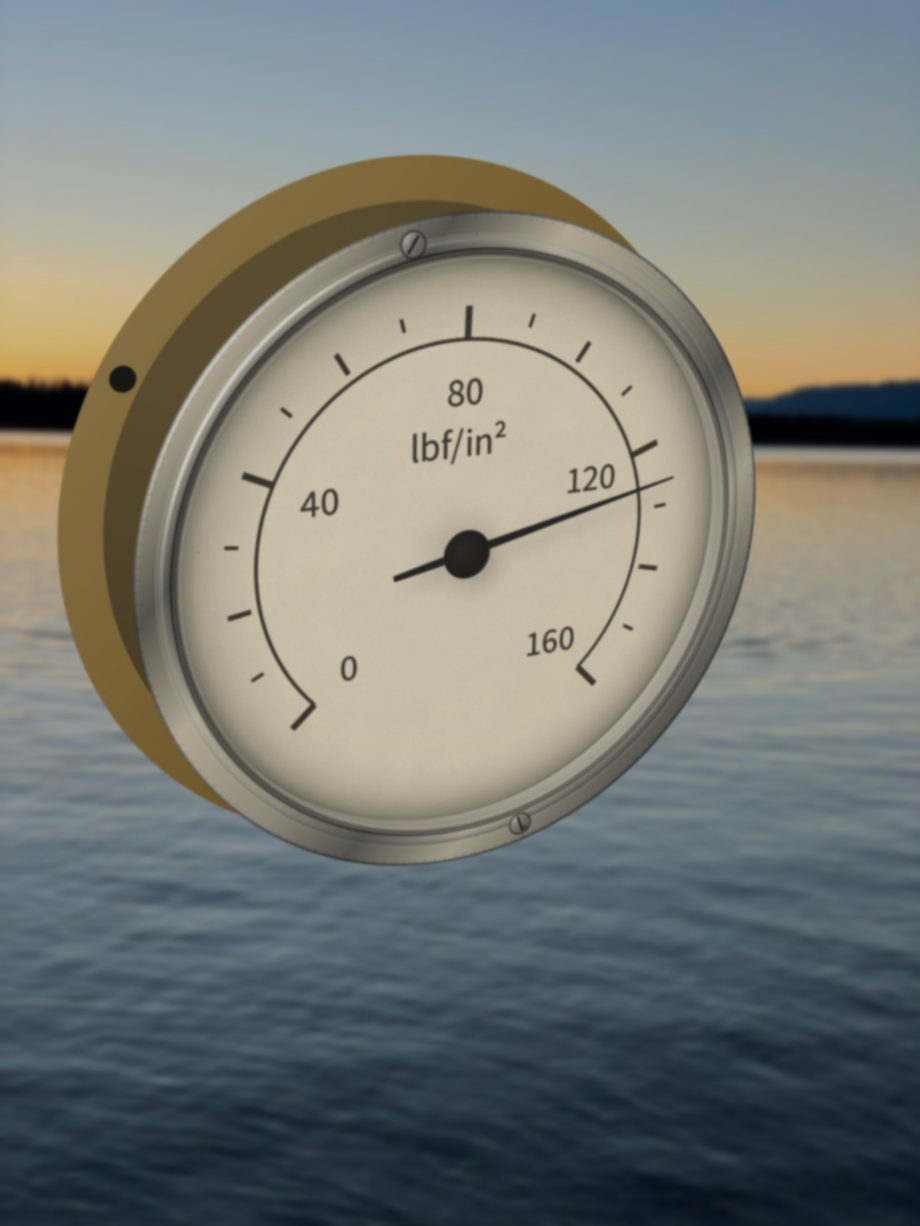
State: **125** psi
